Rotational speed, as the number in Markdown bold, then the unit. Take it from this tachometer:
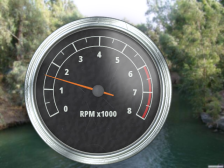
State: **1500** rpm
